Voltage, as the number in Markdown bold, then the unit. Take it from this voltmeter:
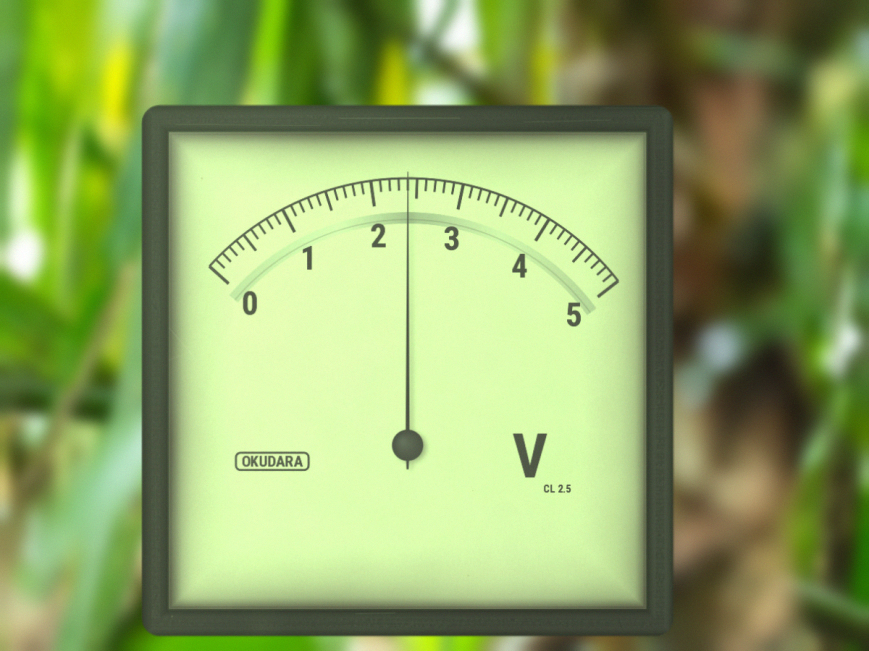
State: **2.4** V
